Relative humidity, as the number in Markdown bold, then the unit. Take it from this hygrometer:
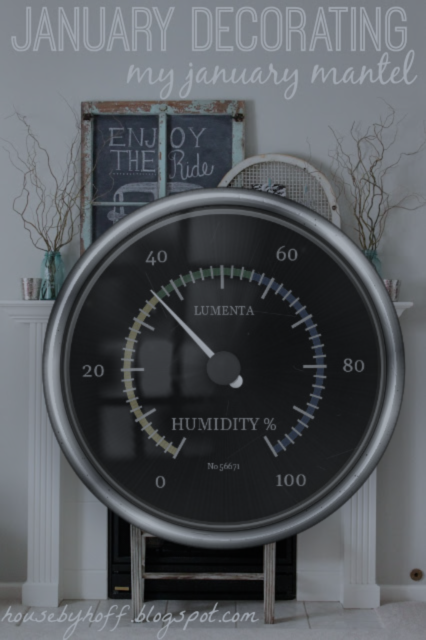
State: **36** %
